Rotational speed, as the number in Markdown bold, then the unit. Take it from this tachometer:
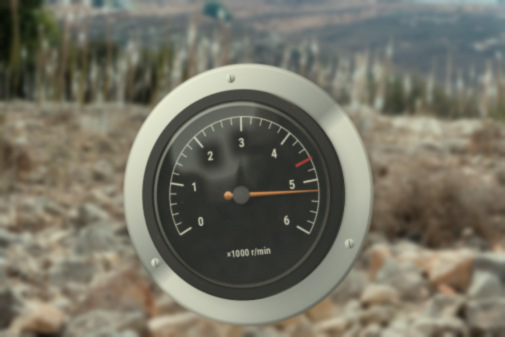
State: **5200** rpm
